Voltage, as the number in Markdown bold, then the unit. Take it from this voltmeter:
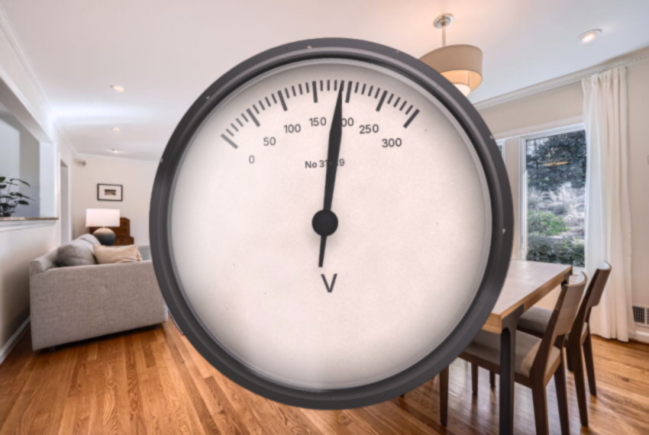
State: **190** V
